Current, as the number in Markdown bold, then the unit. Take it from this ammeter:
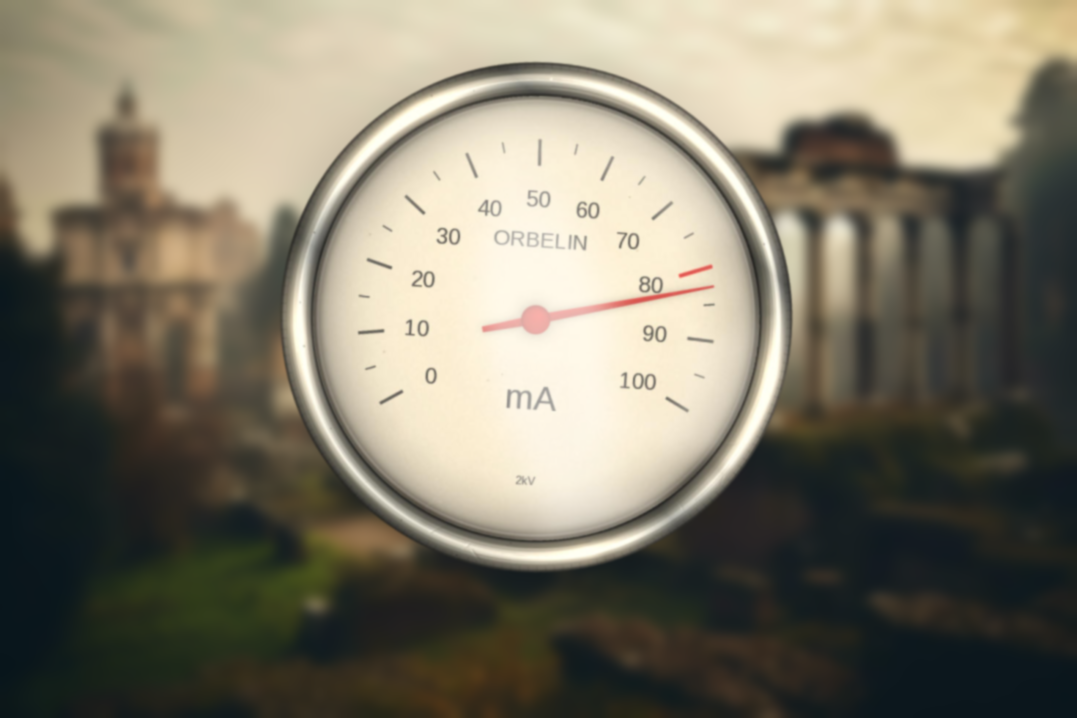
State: **82.5** mA
